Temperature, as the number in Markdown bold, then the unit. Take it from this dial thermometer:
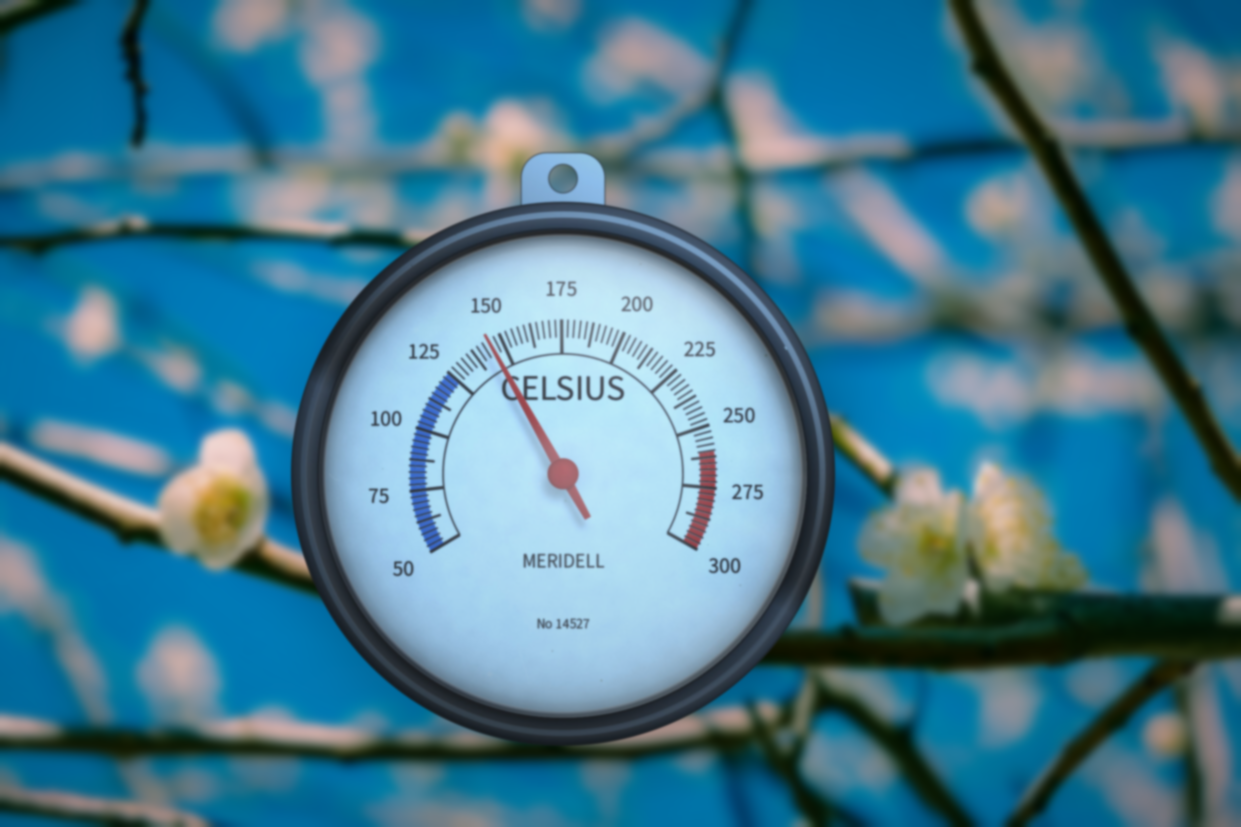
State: **145** °C
